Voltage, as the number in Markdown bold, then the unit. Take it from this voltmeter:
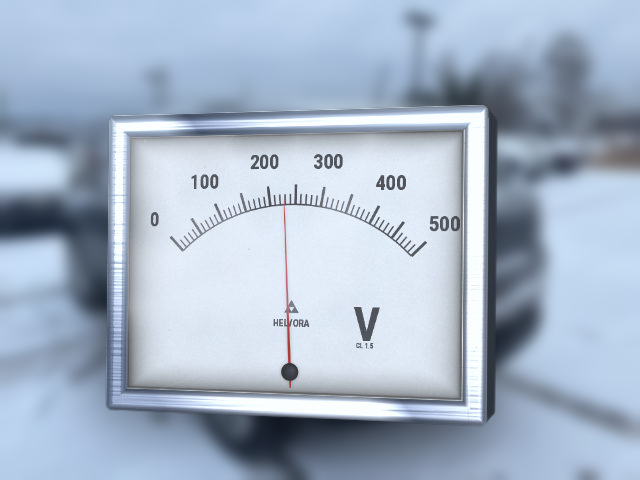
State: **230** V
